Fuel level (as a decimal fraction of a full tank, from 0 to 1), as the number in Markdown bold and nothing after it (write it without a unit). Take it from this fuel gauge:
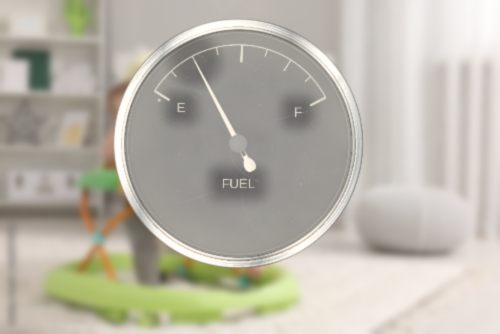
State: **0.25**
